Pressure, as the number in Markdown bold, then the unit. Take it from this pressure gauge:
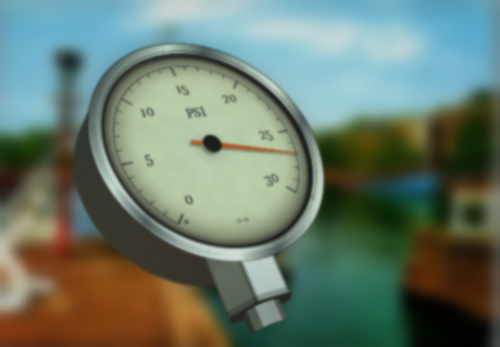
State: **27** psi
